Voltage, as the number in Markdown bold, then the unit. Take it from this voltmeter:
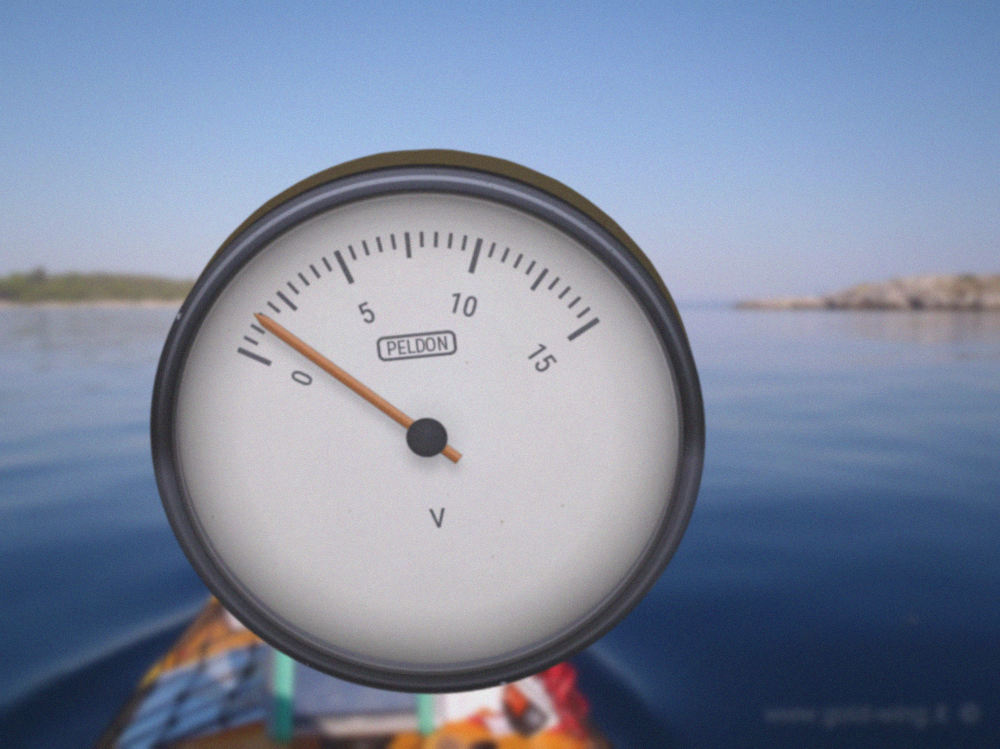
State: **1.5** V
